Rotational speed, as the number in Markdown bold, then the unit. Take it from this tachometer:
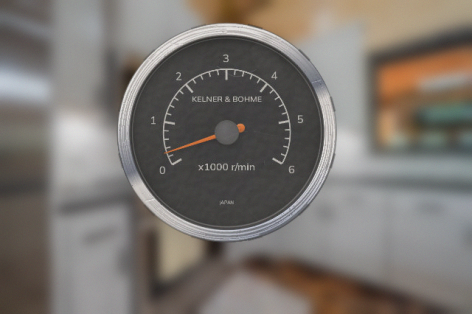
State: **300** rpm
